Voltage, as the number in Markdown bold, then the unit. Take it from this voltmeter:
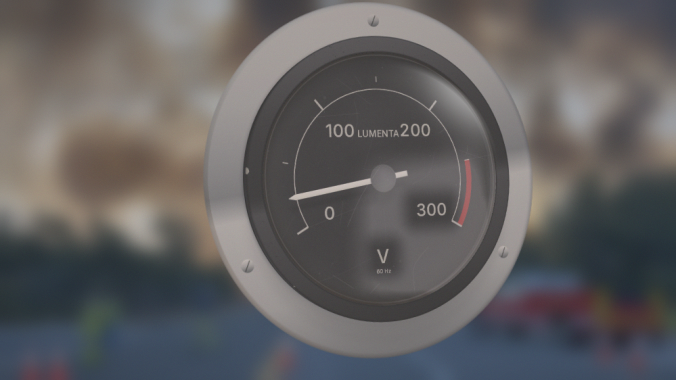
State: **25** V
